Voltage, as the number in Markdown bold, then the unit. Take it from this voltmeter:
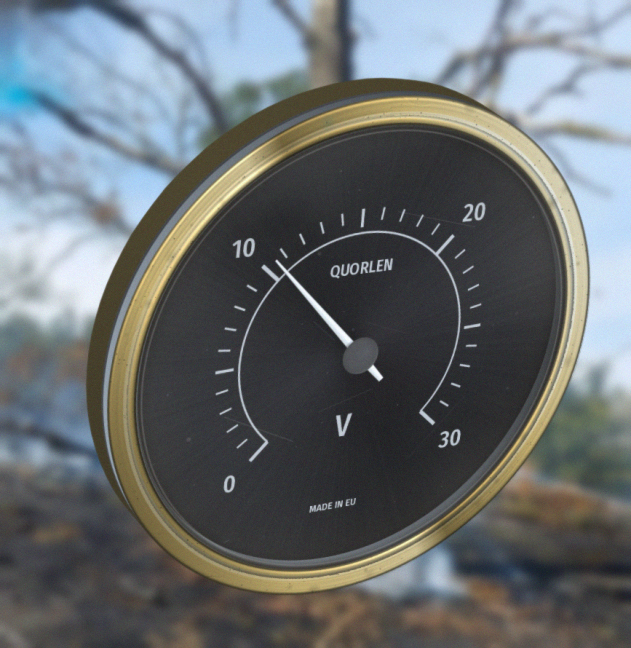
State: **10.5** V
